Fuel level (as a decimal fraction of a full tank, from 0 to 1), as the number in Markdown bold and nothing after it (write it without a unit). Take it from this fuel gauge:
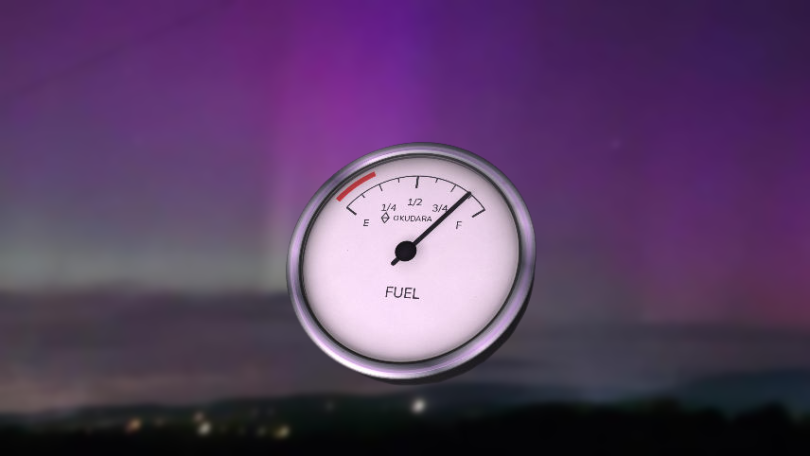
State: **0.875**
